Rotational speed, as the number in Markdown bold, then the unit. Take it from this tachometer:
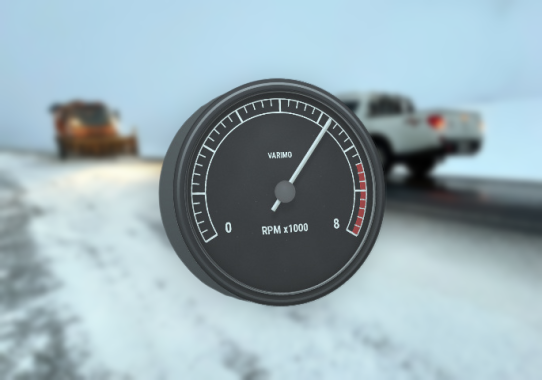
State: **5200** rpm
